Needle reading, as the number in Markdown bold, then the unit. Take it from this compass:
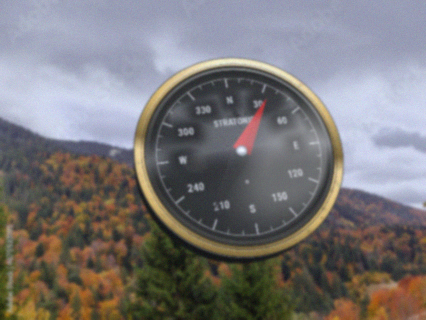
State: **35** °
